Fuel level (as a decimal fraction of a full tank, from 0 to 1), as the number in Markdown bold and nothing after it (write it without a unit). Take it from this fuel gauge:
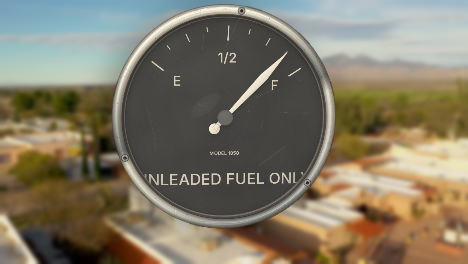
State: **0.875**
